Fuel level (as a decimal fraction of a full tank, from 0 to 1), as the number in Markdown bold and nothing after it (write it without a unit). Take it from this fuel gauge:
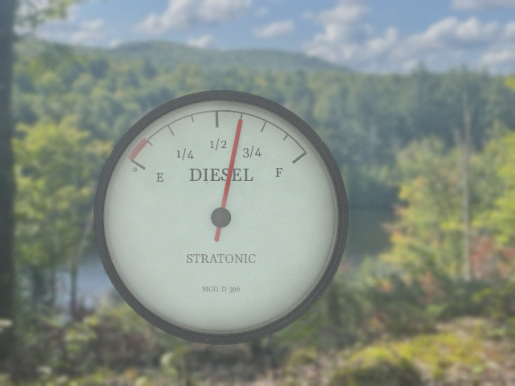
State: **0.625**
